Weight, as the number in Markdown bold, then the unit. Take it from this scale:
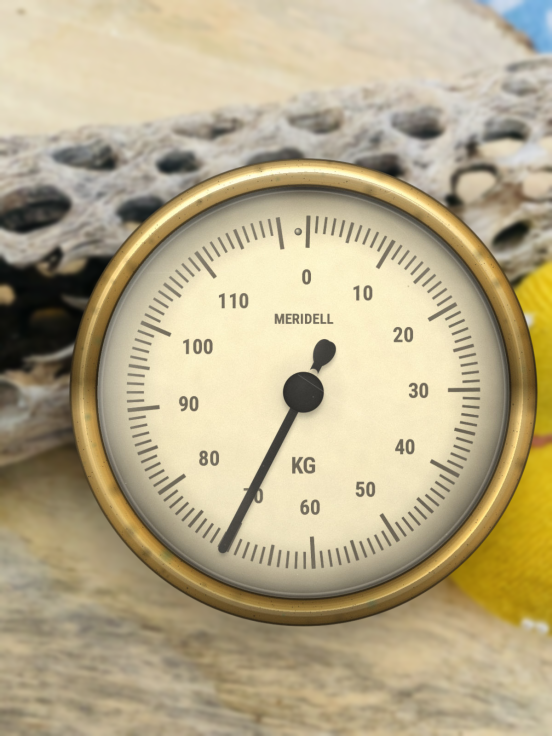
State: **70.5** kg
